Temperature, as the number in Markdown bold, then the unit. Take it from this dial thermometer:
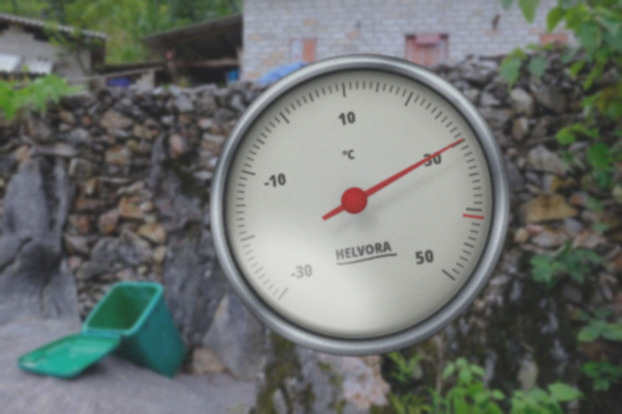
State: **30** °C
